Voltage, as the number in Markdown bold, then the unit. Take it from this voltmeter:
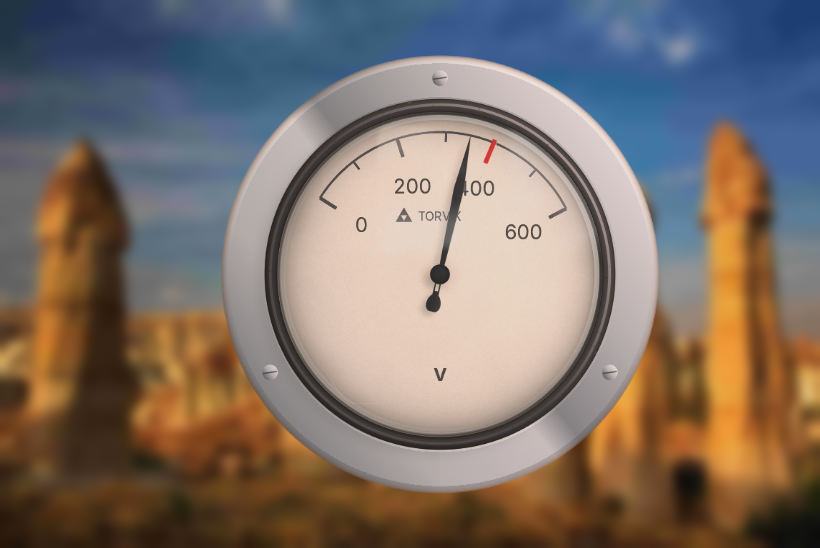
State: **350** V
